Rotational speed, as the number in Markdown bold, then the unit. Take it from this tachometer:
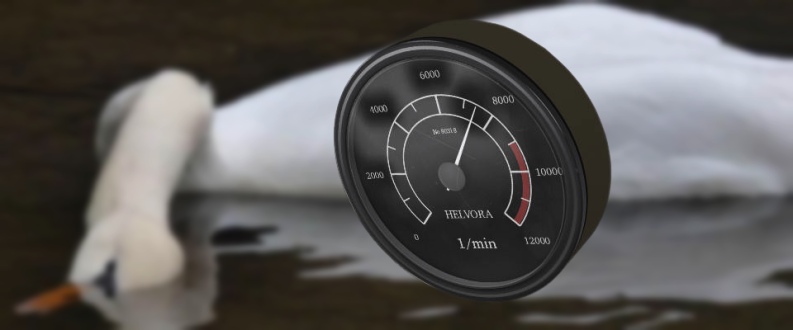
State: **7500** rpm
